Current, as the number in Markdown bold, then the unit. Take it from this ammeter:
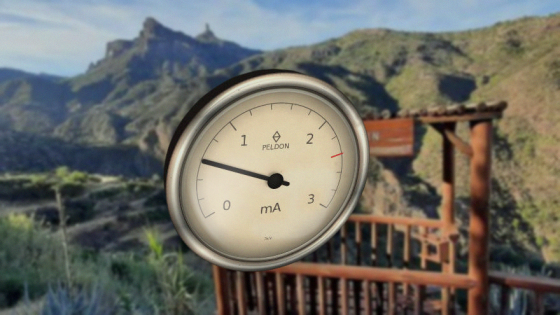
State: **0.6** mA
